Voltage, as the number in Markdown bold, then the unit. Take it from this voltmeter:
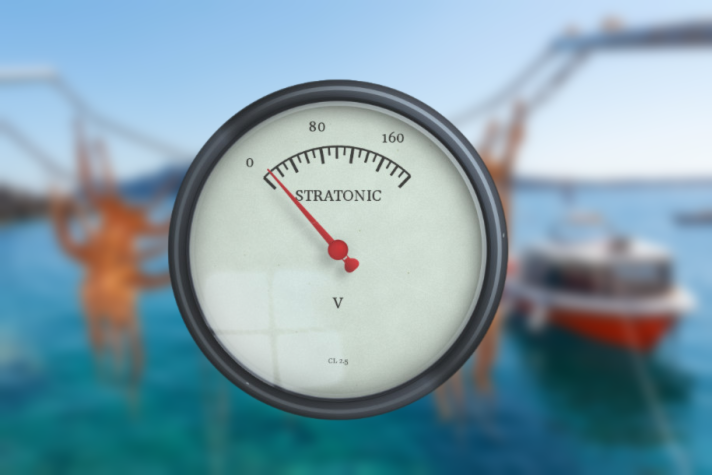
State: **10** V
